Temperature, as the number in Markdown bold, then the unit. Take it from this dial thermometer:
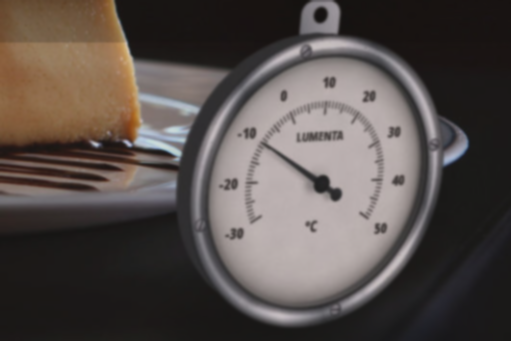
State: **-10** °C
